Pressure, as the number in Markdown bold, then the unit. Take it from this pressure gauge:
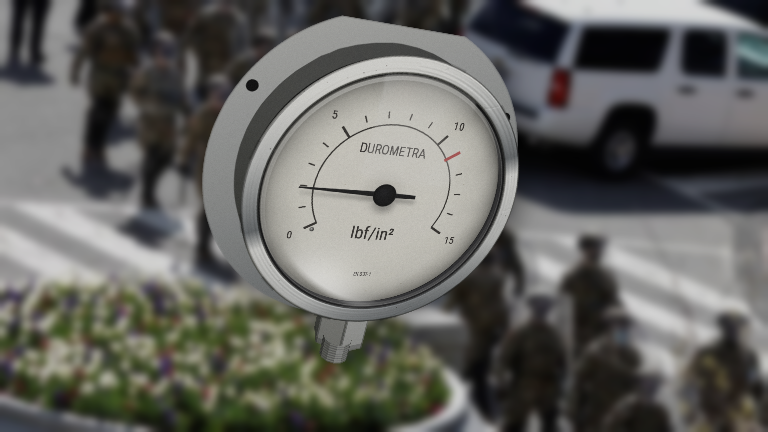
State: **2** psi
